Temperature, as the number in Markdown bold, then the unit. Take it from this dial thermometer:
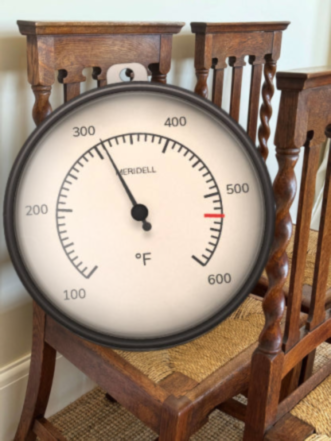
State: **310** °F
